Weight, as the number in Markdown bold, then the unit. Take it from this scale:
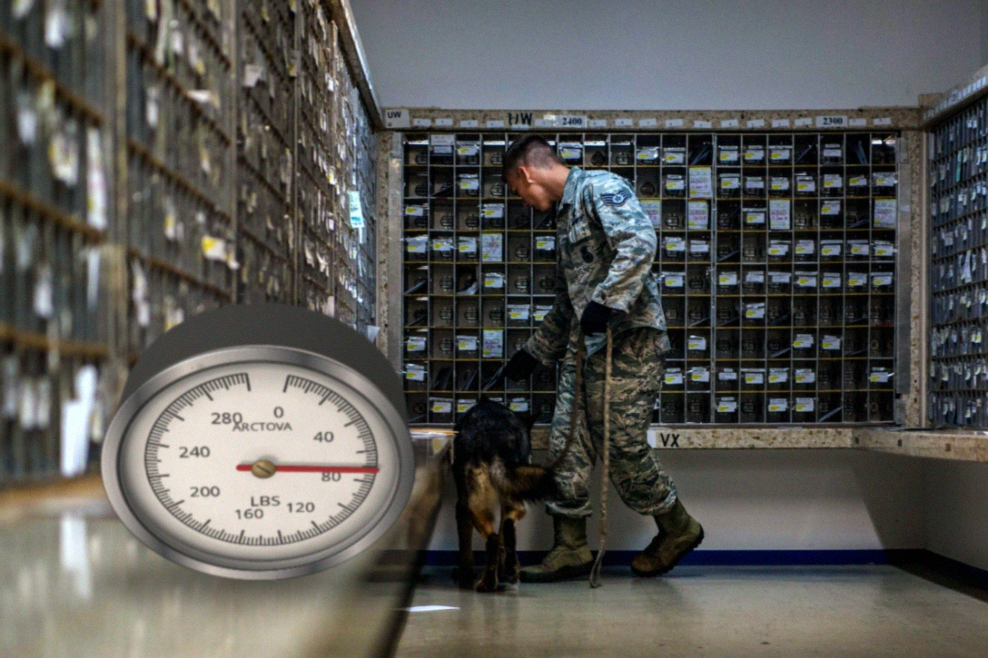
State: **70** lb
